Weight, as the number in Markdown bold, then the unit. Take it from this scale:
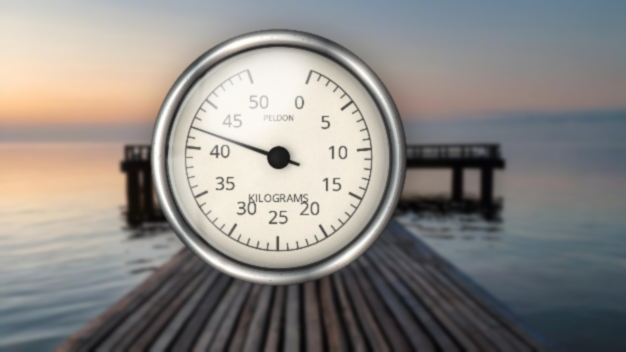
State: **42** kg
